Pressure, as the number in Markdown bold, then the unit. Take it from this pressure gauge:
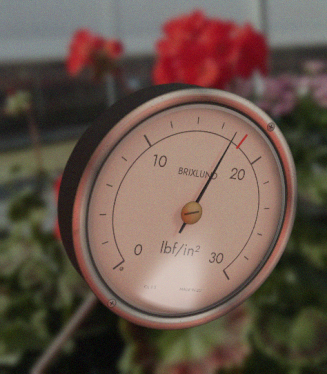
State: **17** psi
